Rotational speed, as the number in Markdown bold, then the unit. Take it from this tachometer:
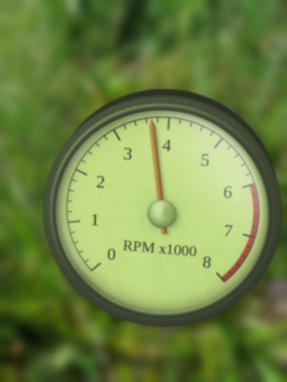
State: **3700** rpm
